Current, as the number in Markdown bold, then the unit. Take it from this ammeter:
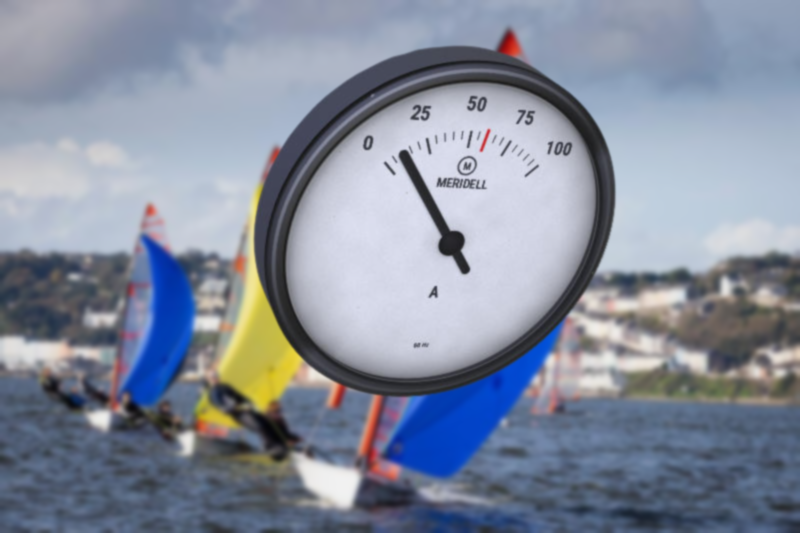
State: **10** A
